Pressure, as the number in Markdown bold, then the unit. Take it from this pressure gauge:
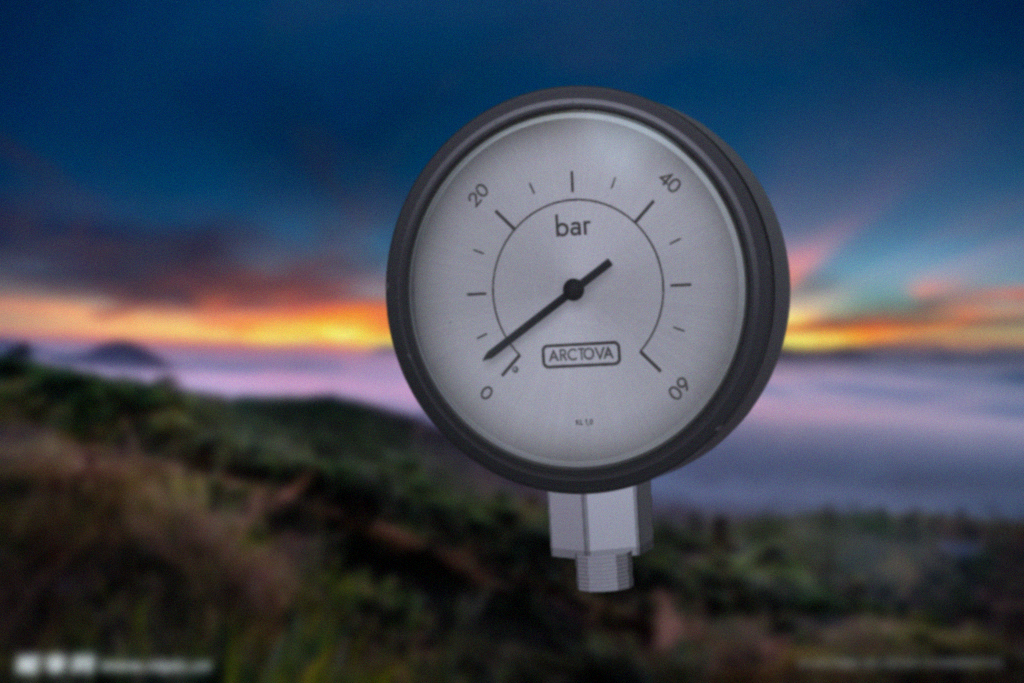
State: **2.5** bar
